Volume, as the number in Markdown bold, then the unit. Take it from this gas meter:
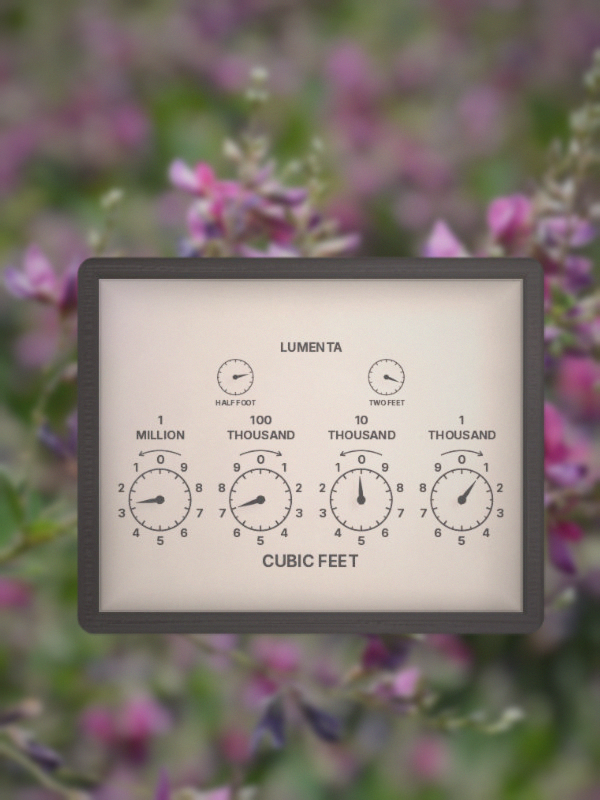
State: **270100** ft³
